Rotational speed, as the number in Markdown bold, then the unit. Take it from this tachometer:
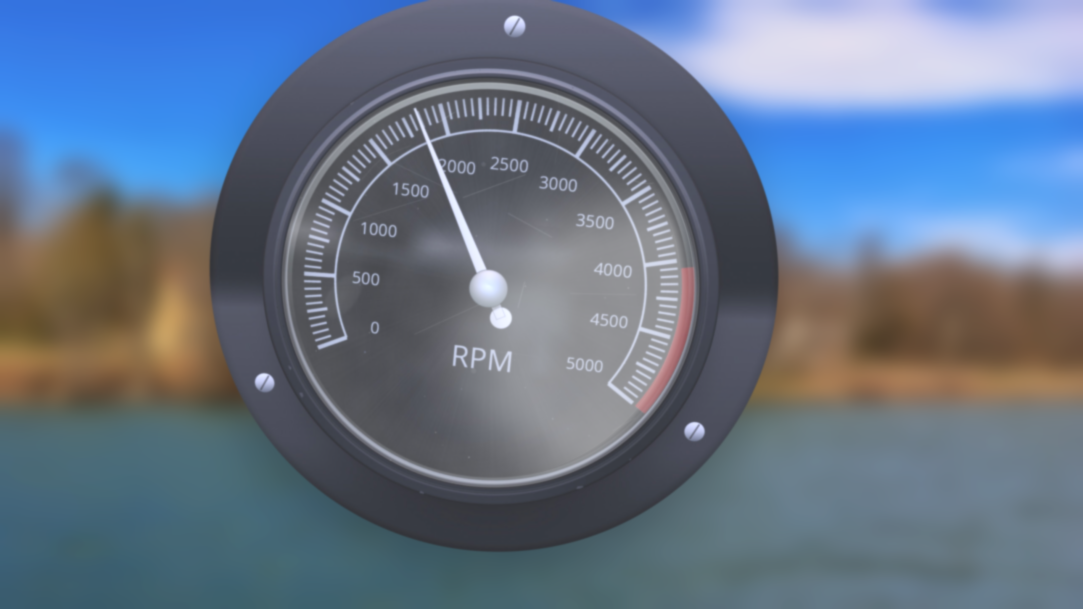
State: **1850** rpm
